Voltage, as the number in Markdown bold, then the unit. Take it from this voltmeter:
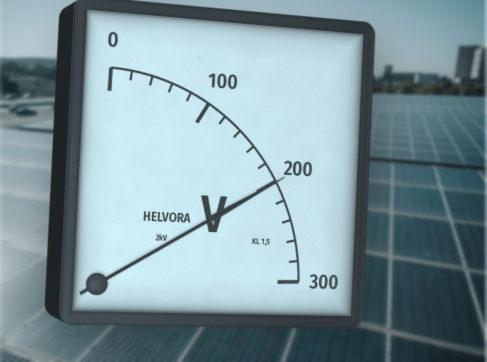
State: **200** V
